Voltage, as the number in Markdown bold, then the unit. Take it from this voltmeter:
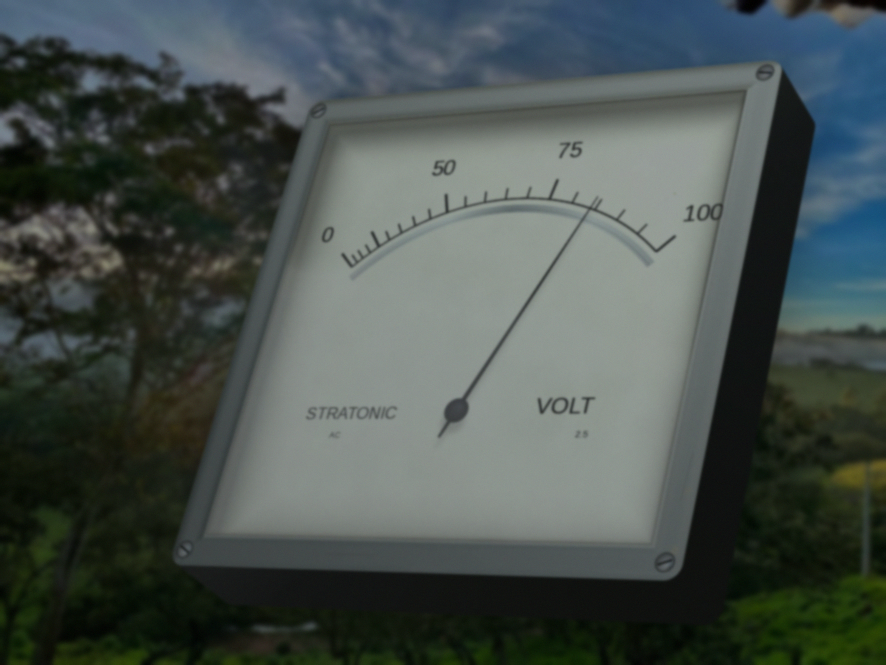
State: **85** V
